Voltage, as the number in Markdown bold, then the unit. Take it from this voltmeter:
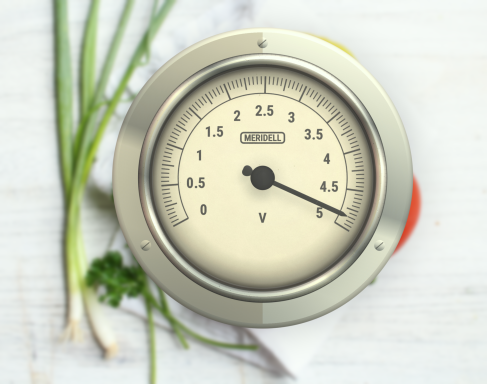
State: **4.85** V
